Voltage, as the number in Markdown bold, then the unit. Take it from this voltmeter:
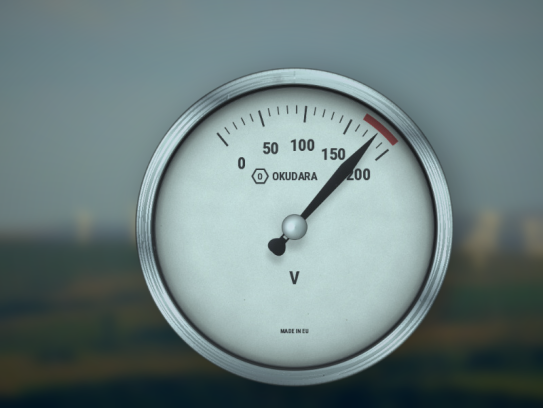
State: **180** V
